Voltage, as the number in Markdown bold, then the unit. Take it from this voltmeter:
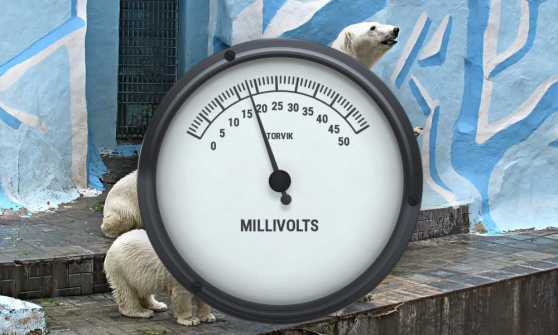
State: **18** mV
